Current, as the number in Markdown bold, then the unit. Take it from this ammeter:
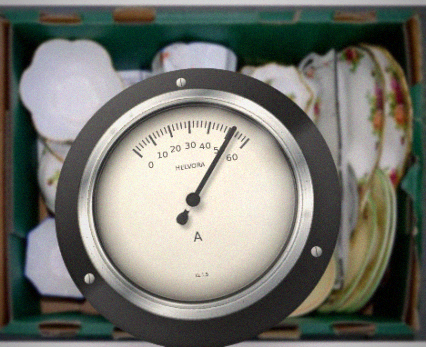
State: **52** A
